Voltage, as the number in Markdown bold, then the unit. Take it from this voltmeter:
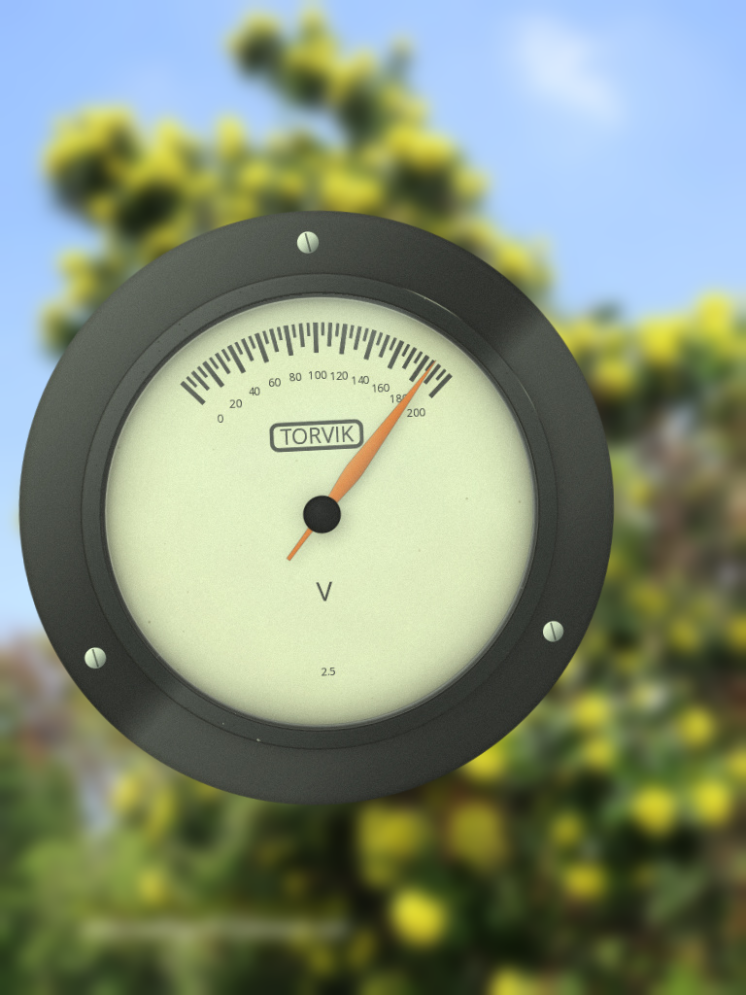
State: **185** V
